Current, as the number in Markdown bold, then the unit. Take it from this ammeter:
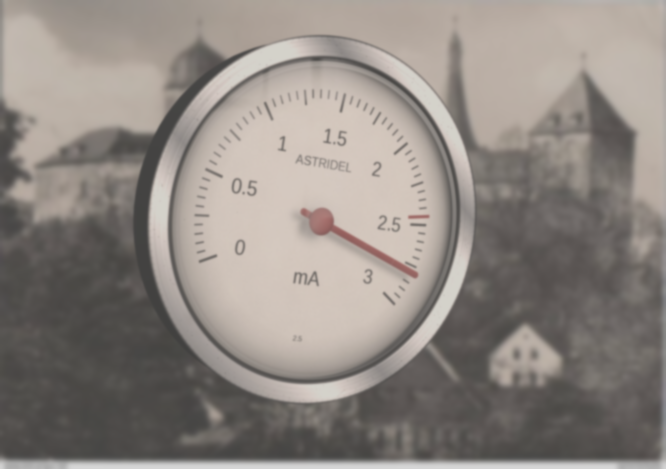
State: **2.8** mA
